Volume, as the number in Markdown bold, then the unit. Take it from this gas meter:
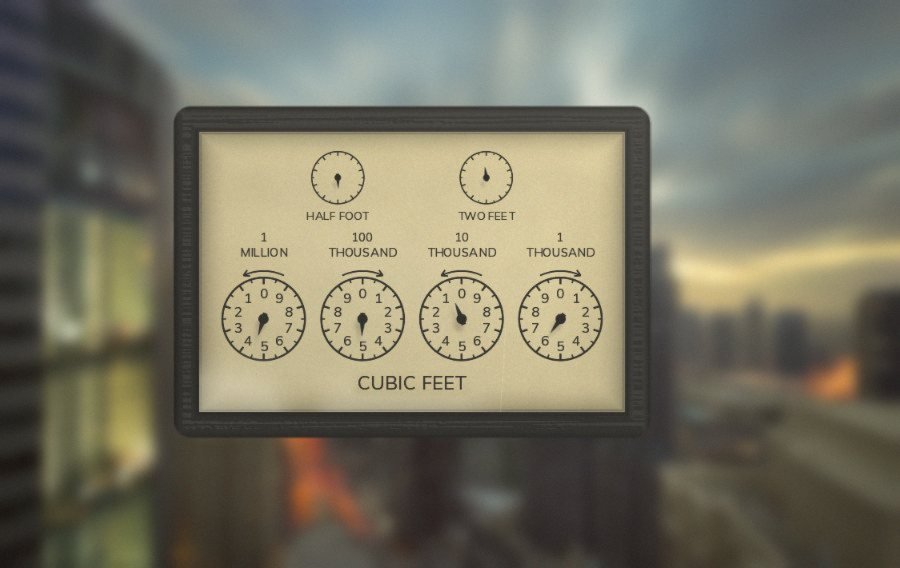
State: **450600** ft³
